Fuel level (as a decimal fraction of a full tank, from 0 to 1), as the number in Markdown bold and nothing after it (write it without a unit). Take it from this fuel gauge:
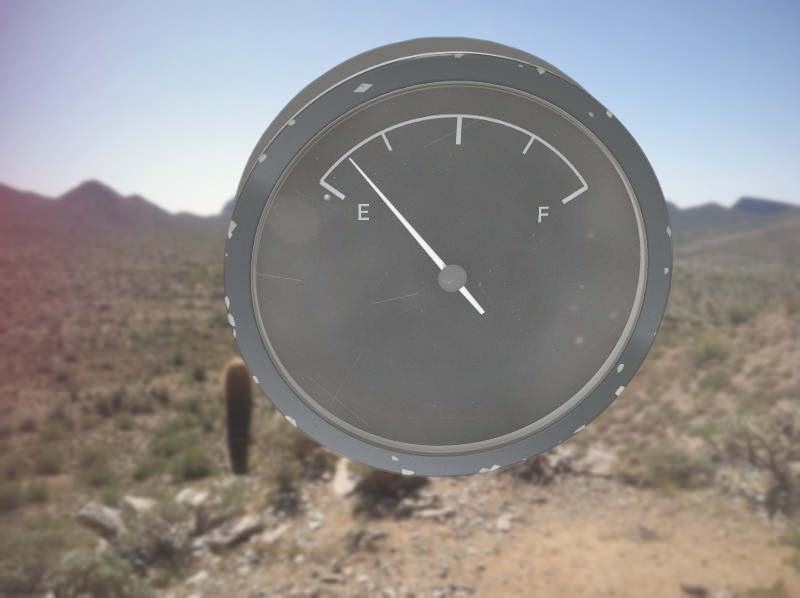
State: **0.125**
